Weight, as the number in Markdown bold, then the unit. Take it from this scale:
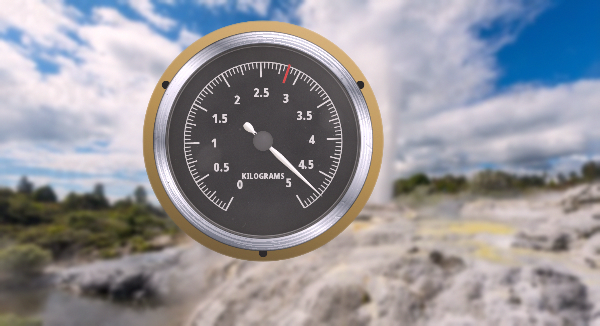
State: **4.75** kg
